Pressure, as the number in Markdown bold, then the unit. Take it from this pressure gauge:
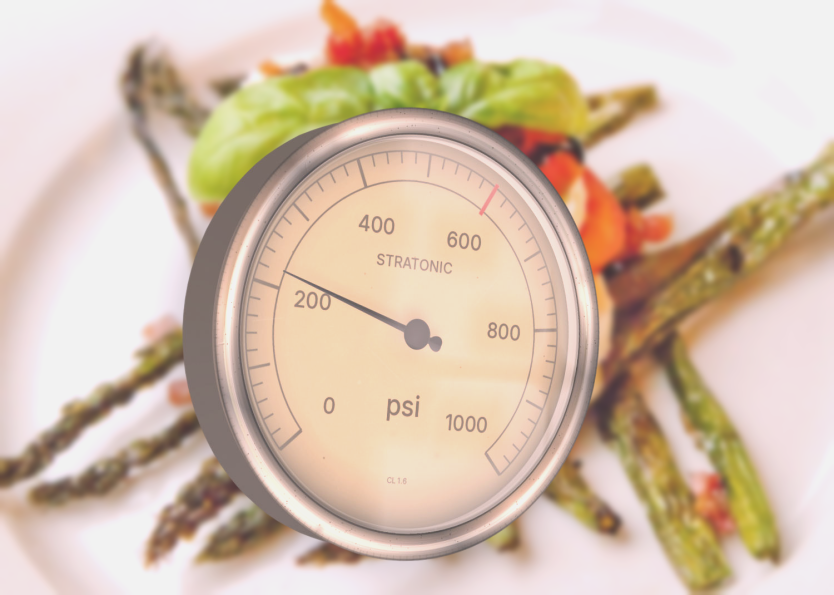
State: **220** psi
